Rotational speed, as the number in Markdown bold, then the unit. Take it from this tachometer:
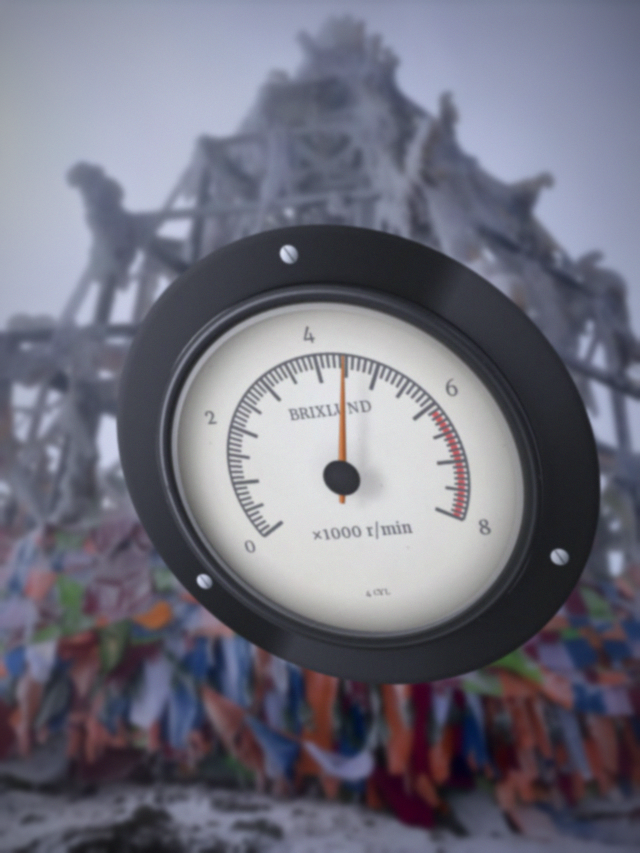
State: **4500** rpm
